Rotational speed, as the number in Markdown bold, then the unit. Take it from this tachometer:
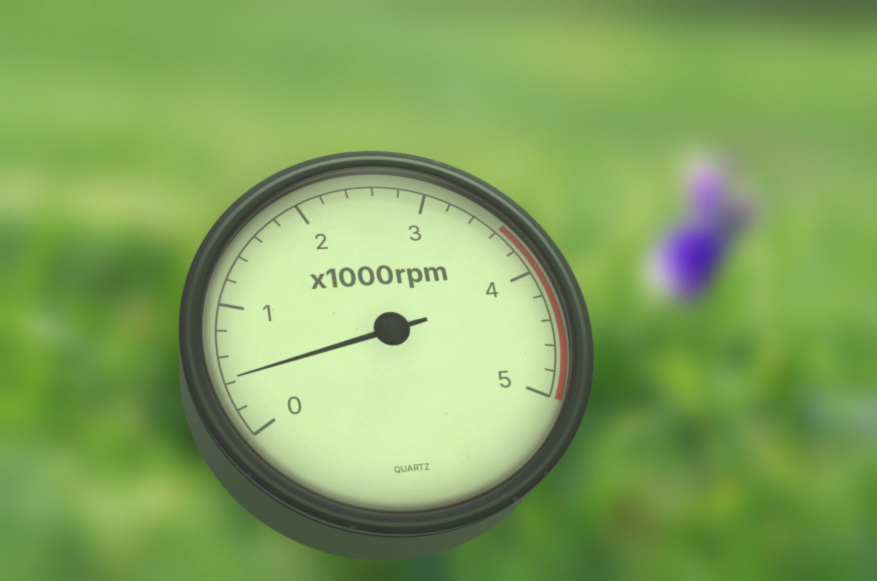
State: **400** rpm
